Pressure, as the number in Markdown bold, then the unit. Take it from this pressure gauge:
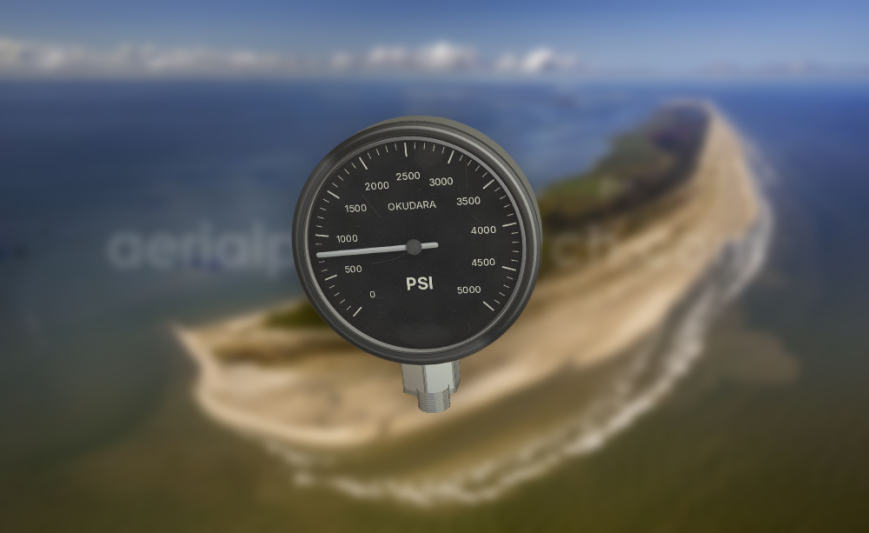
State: **800** psi
